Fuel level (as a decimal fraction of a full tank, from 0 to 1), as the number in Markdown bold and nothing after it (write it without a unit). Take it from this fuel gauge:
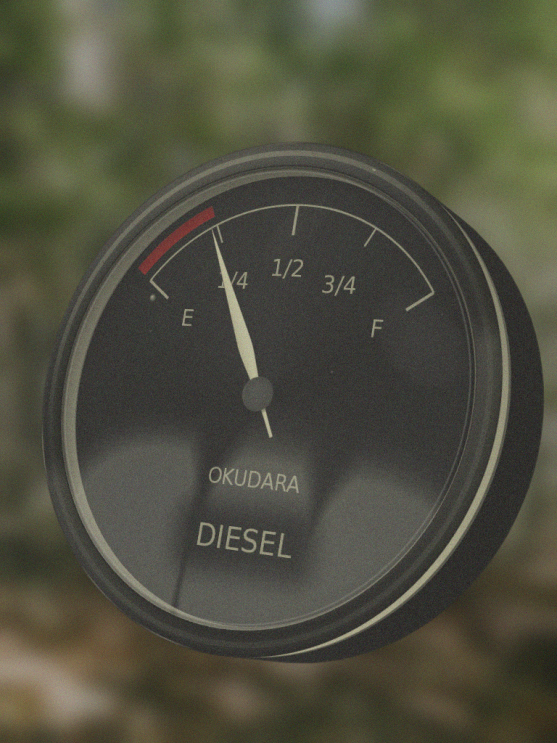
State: **0.25**
